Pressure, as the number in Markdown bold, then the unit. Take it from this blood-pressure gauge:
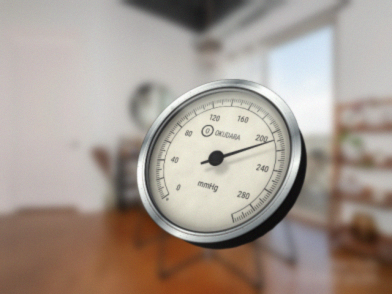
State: **210** mmHg
